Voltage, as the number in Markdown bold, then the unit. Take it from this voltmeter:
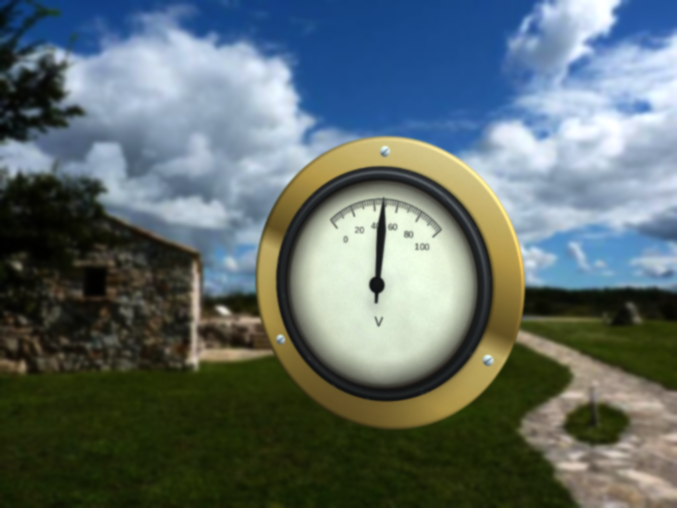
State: **50** V
